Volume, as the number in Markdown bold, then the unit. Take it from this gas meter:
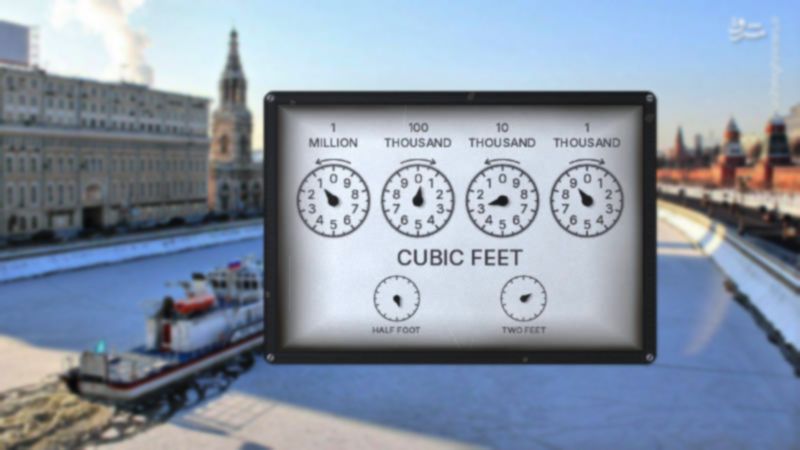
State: **102900** ft³
